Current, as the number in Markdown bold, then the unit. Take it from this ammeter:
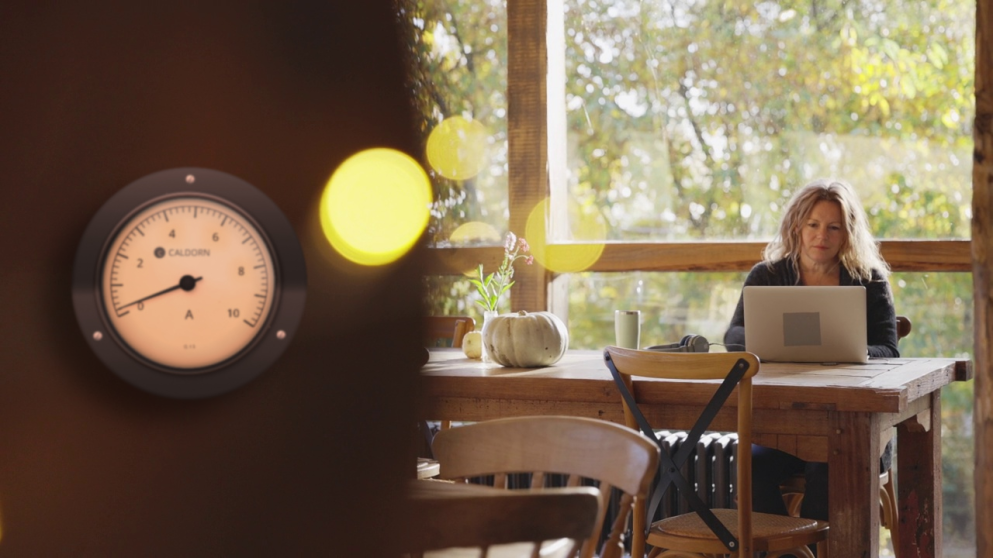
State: **0.2** A
